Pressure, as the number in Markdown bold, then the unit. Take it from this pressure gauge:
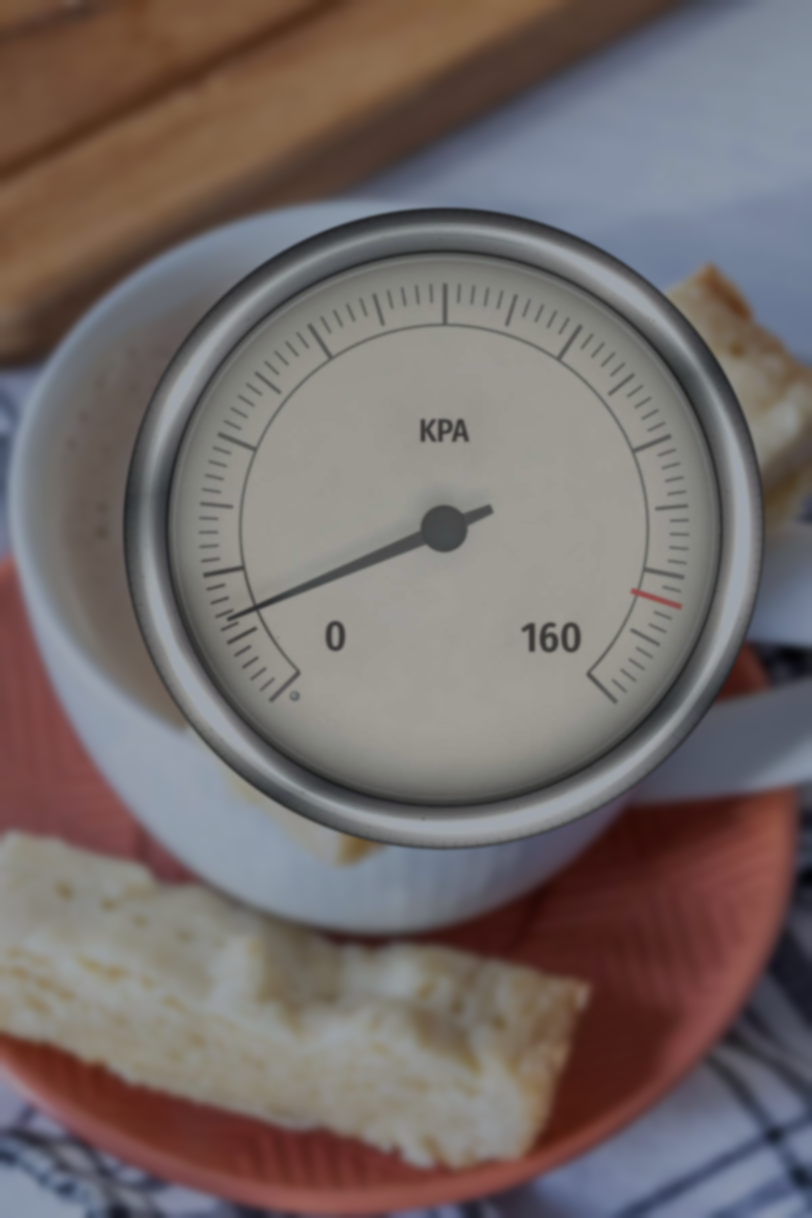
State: **13** kPa
